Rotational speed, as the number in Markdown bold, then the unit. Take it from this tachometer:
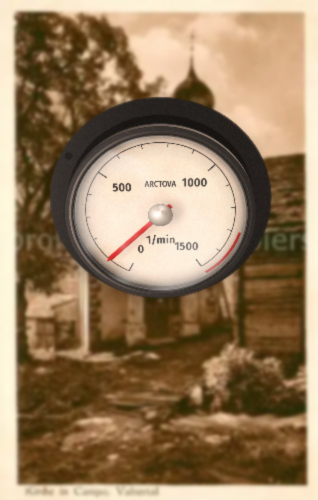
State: **100** rpm
